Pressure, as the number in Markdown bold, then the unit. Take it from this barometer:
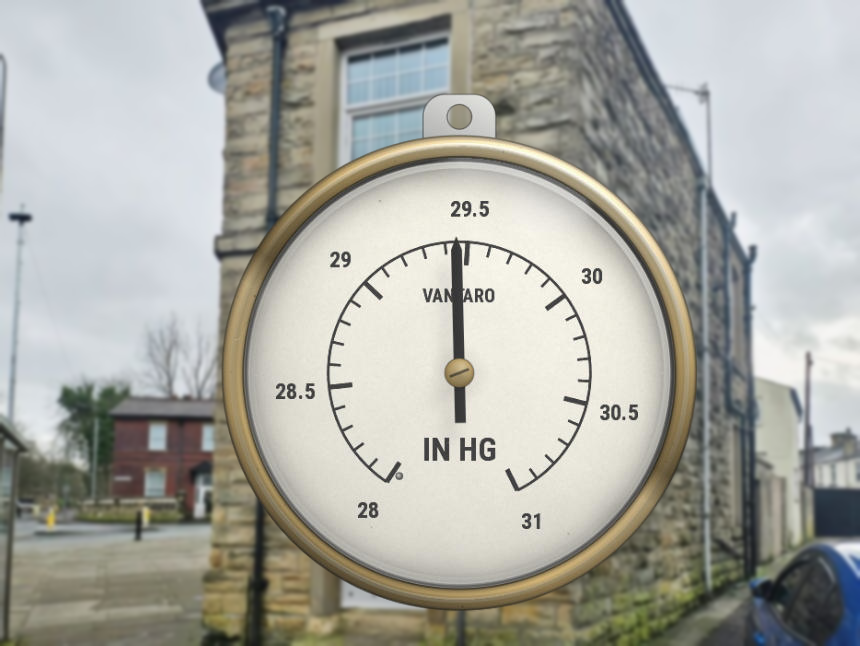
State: **29.45** inHg
